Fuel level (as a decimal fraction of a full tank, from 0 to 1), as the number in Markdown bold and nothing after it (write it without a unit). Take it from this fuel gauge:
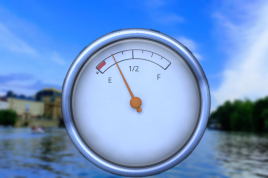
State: **0.25**
